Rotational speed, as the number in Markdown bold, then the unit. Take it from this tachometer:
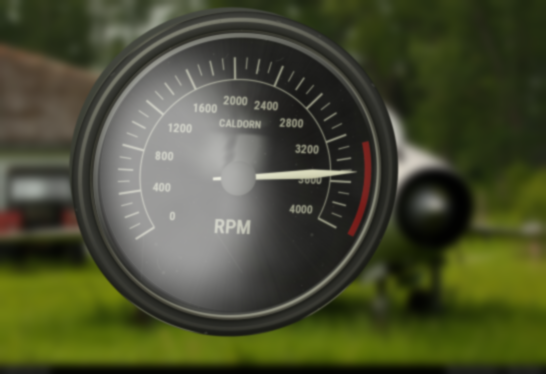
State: **3500** rpm
